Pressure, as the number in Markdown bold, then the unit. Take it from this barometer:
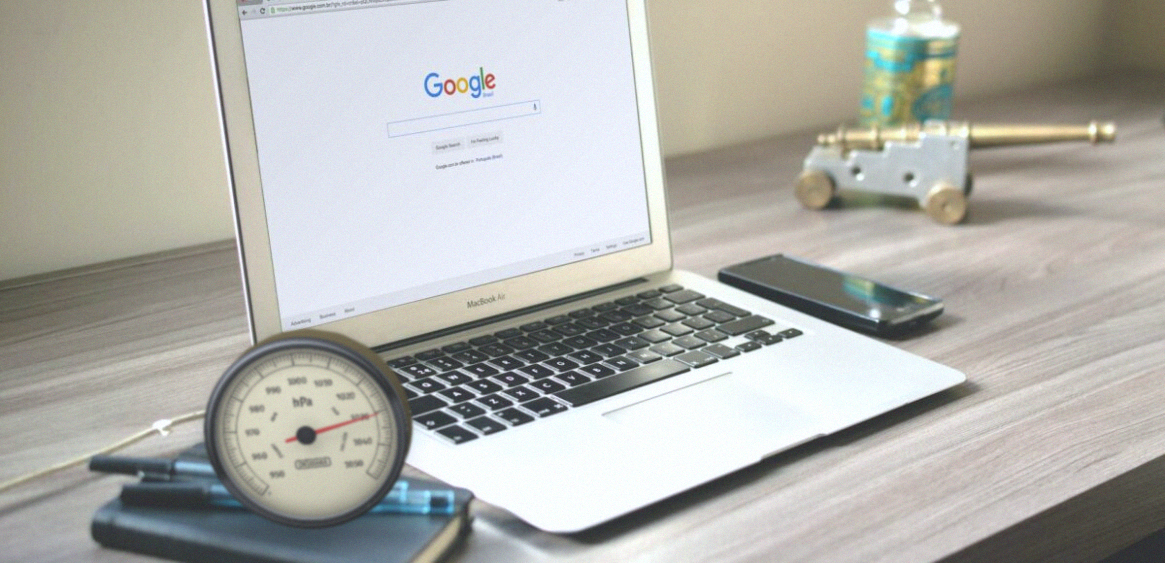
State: **1030** hPa
